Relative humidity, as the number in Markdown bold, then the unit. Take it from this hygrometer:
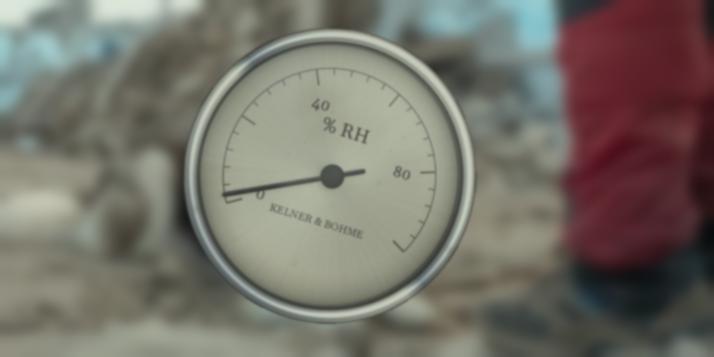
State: **2** %
